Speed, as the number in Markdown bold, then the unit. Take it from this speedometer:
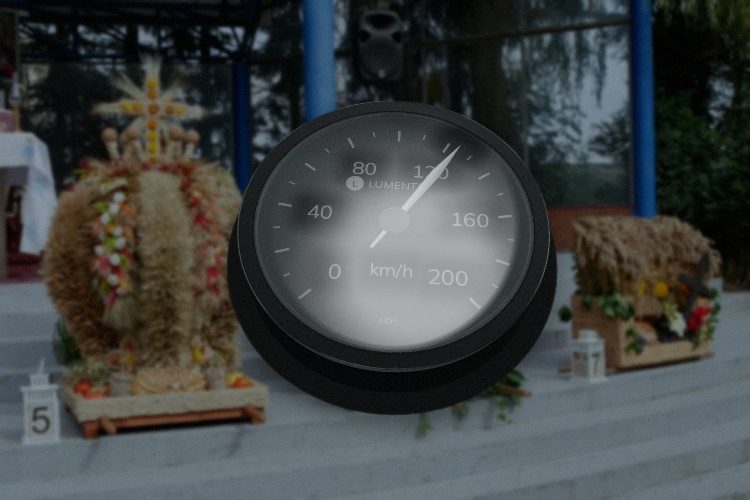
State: **125** km/h
